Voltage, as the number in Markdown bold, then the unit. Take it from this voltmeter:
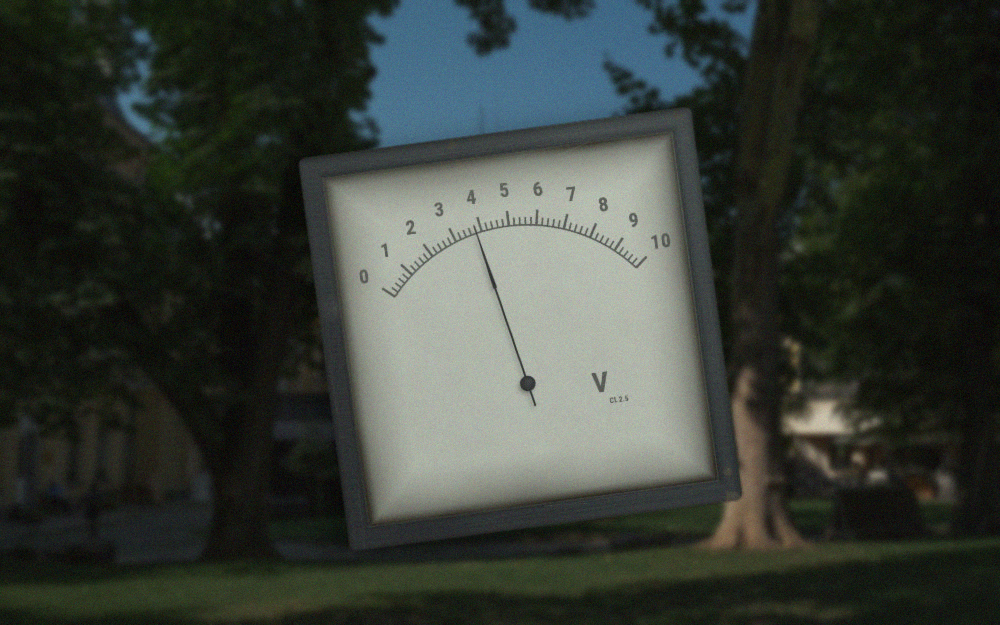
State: **3.8** V
